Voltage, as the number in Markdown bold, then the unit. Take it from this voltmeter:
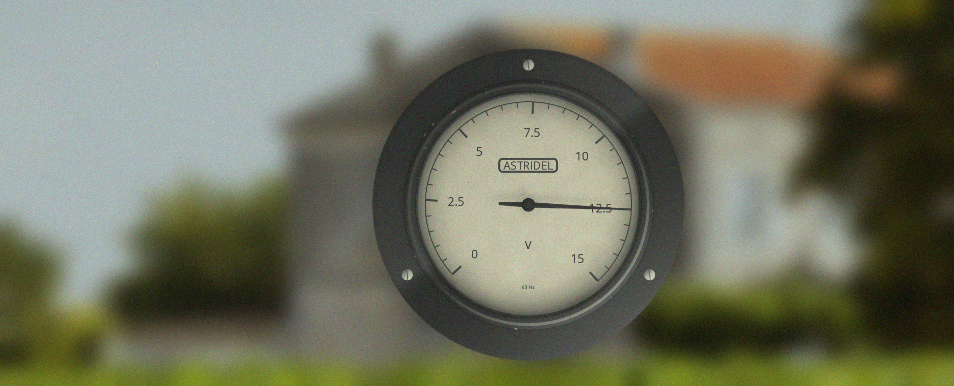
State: **12.5** V
